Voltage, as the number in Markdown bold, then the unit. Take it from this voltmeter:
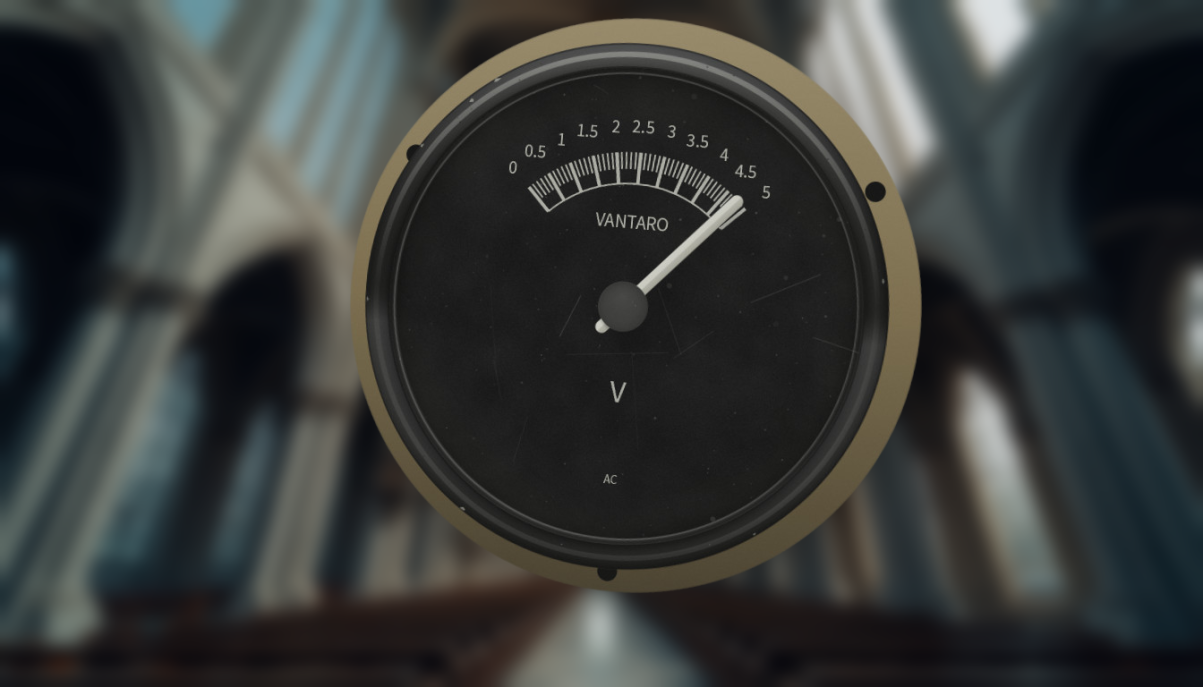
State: **4.8** V
